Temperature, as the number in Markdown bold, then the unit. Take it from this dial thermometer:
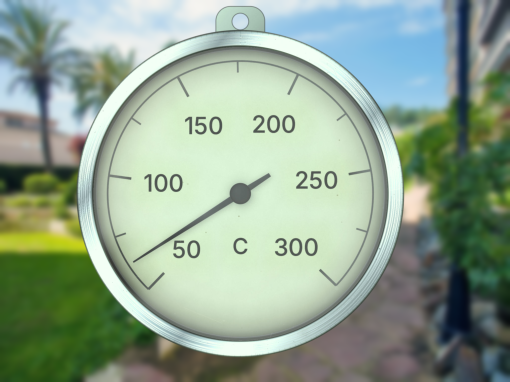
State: **62.5** °C
